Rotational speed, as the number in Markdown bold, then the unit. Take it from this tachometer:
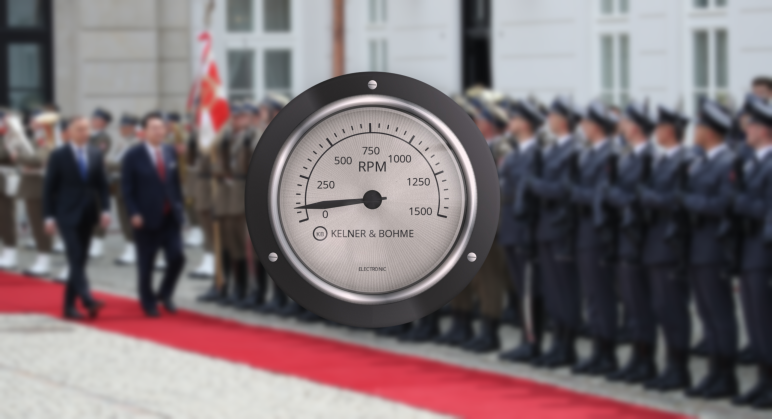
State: **75** rpm
